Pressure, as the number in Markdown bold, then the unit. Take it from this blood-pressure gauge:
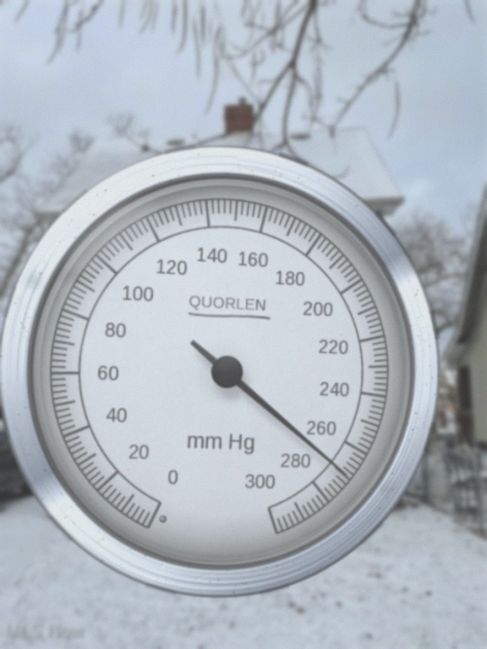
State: **270** mmHg
